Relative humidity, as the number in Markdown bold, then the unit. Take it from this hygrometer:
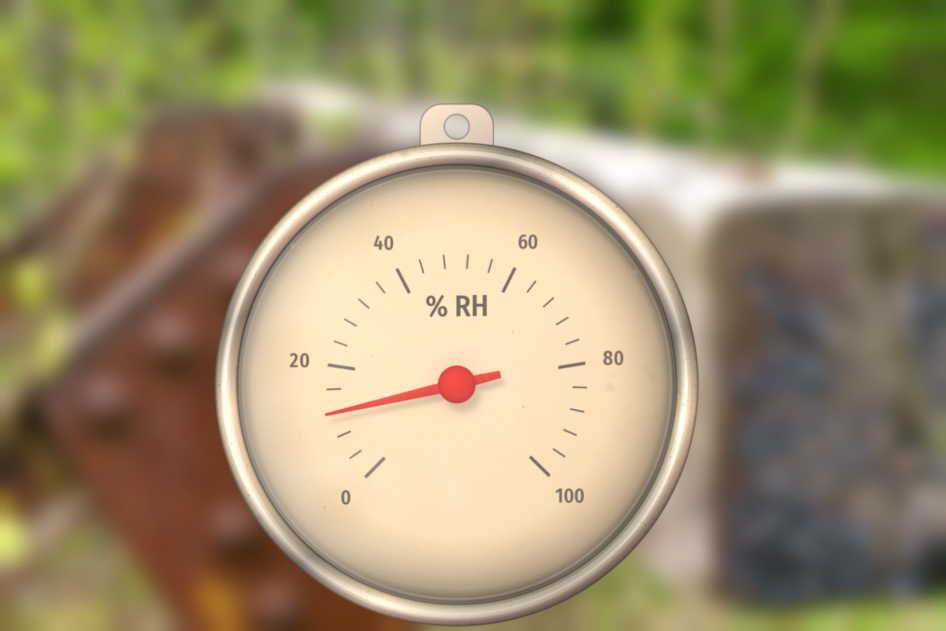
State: **12** %
